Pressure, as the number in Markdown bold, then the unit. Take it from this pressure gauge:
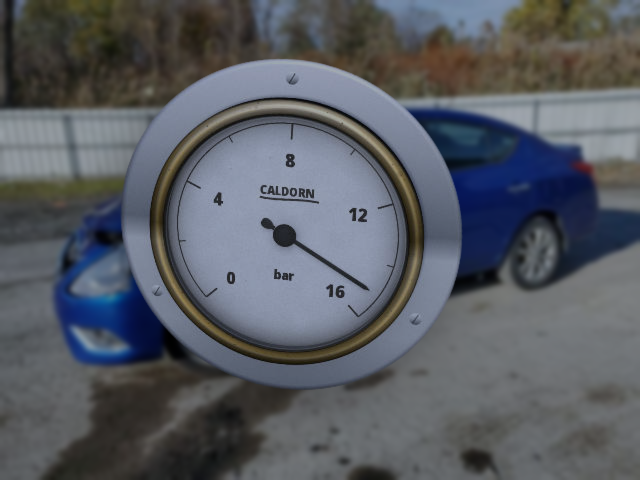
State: **15** bar
